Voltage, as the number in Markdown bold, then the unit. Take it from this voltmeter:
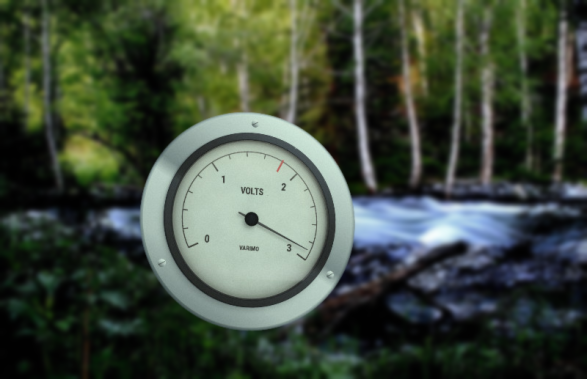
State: **2.9** V
